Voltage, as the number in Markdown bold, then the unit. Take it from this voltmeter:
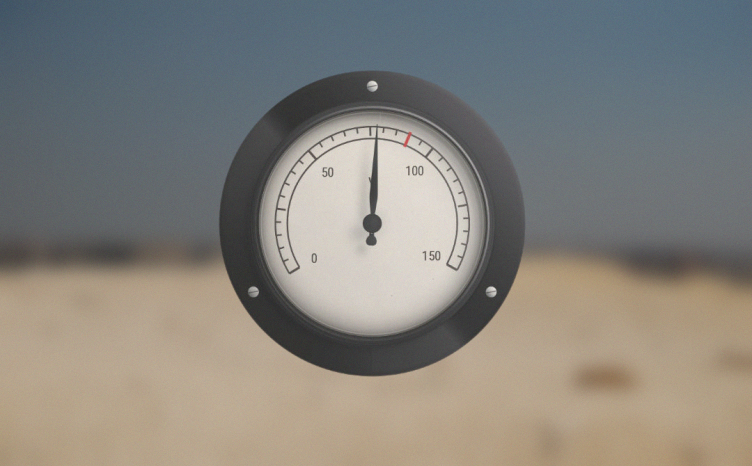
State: **77.5** V
